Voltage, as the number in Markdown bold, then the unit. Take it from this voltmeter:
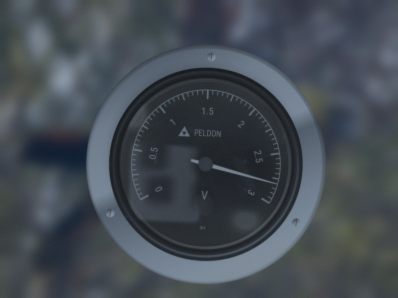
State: **2.8** V
